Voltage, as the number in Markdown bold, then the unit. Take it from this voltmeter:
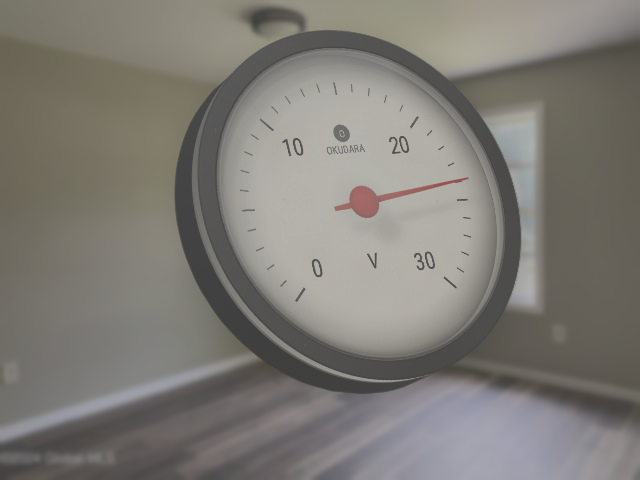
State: **24** V
